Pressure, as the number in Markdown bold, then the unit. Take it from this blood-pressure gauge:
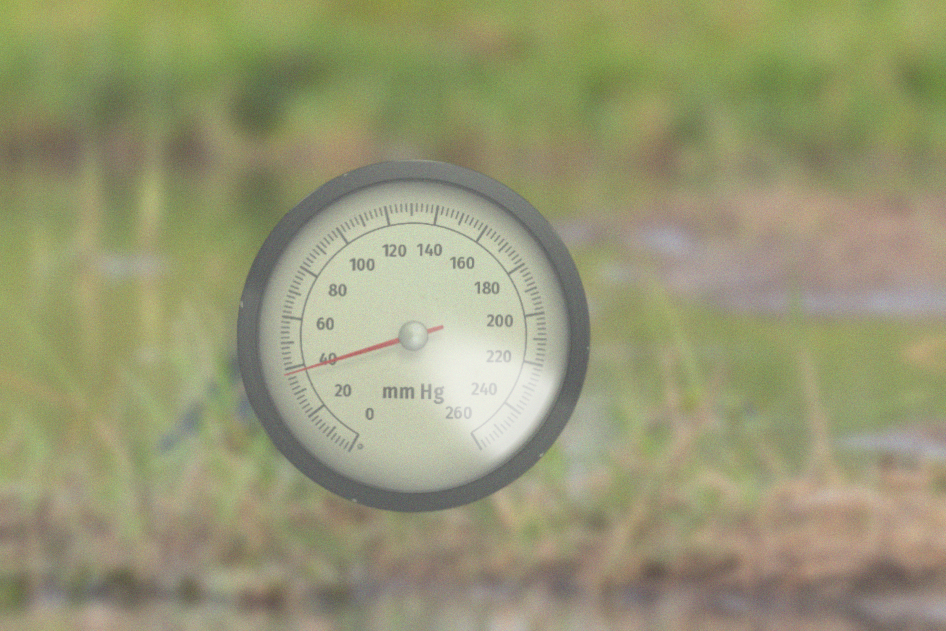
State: **38** mmHg
